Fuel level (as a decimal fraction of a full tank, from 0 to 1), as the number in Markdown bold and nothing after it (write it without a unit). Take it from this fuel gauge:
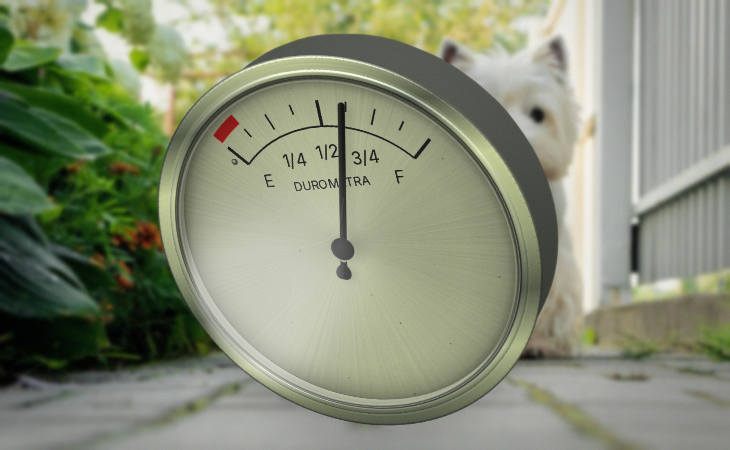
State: **0.625**
